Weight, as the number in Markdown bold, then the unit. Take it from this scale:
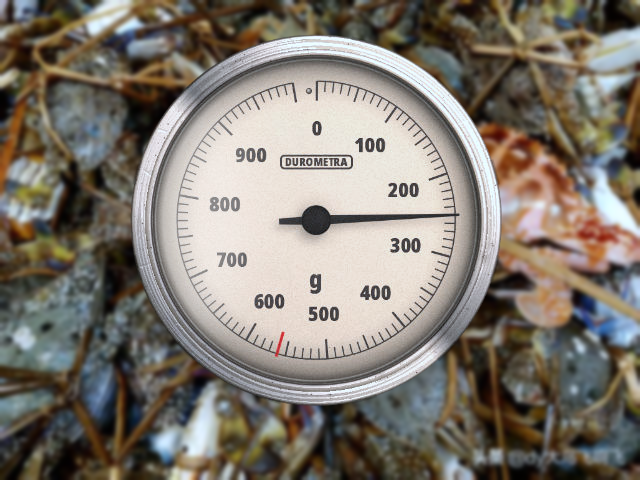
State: **250** g
